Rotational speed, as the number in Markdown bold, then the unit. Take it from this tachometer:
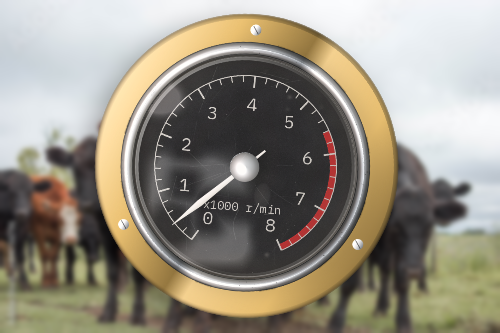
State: **400** rpm
